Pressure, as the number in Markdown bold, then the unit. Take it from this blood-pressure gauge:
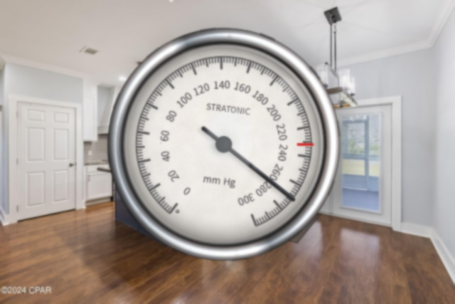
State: **270** mmHg
